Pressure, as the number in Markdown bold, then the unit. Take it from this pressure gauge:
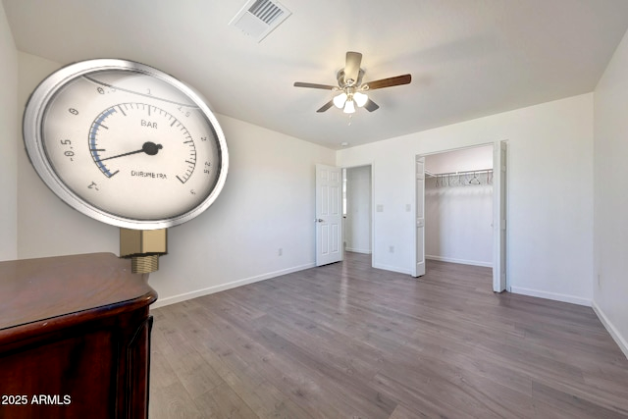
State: **-0.7** bar
